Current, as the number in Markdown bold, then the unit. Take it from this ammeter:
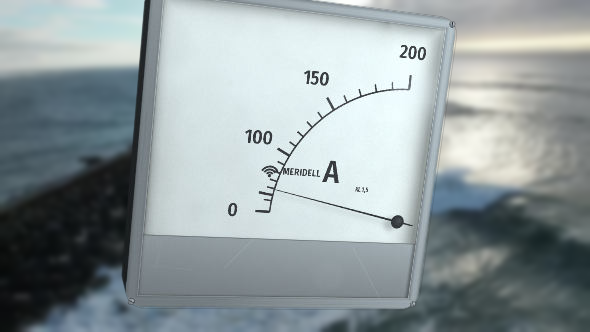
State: **60** A
